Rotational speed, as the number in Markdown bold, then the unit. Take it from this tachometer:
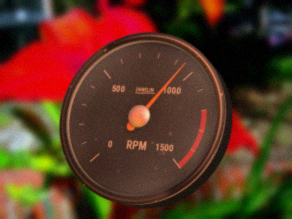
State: **950** rpm
